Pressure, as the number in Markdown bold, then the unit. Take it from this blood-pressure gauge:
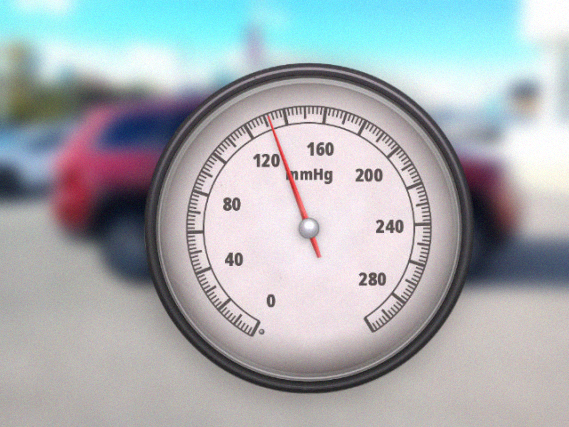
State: **132** mmHg
